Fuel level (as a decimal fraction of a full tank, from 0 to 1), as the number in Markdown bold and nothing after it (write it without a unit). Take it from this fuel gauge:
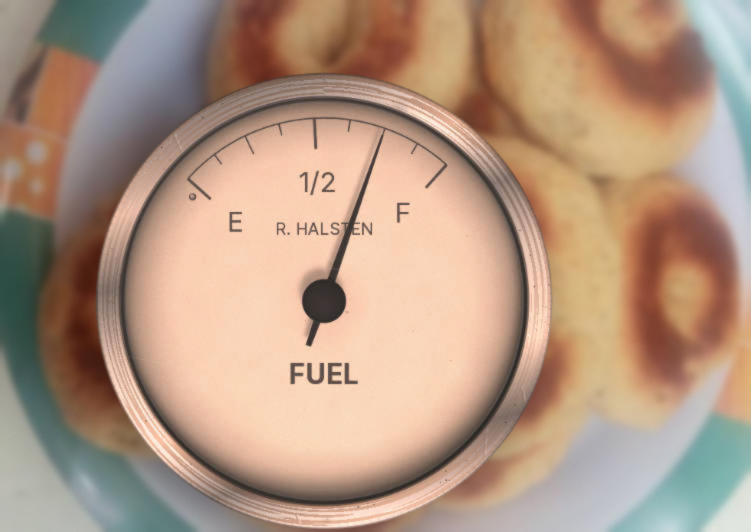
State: **0.75**
